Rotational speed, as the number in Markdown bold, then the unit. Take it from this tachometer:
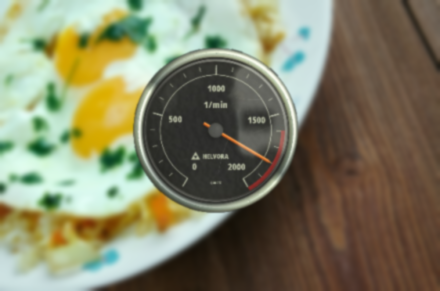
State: **1800** rpm
